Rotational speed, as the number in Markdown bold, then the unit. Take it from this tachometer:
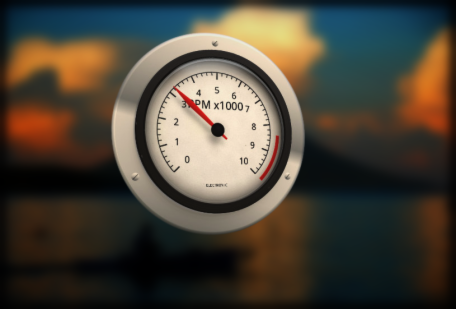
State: **3200** rpm
